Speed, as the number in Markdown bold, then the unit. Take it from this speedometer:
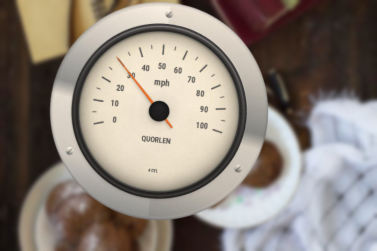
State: **30** mph
